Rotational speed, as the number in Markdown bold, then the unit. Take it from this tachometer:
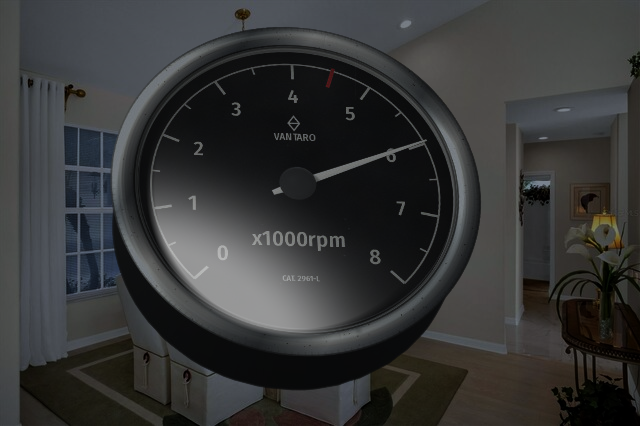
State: **6000** rpm
